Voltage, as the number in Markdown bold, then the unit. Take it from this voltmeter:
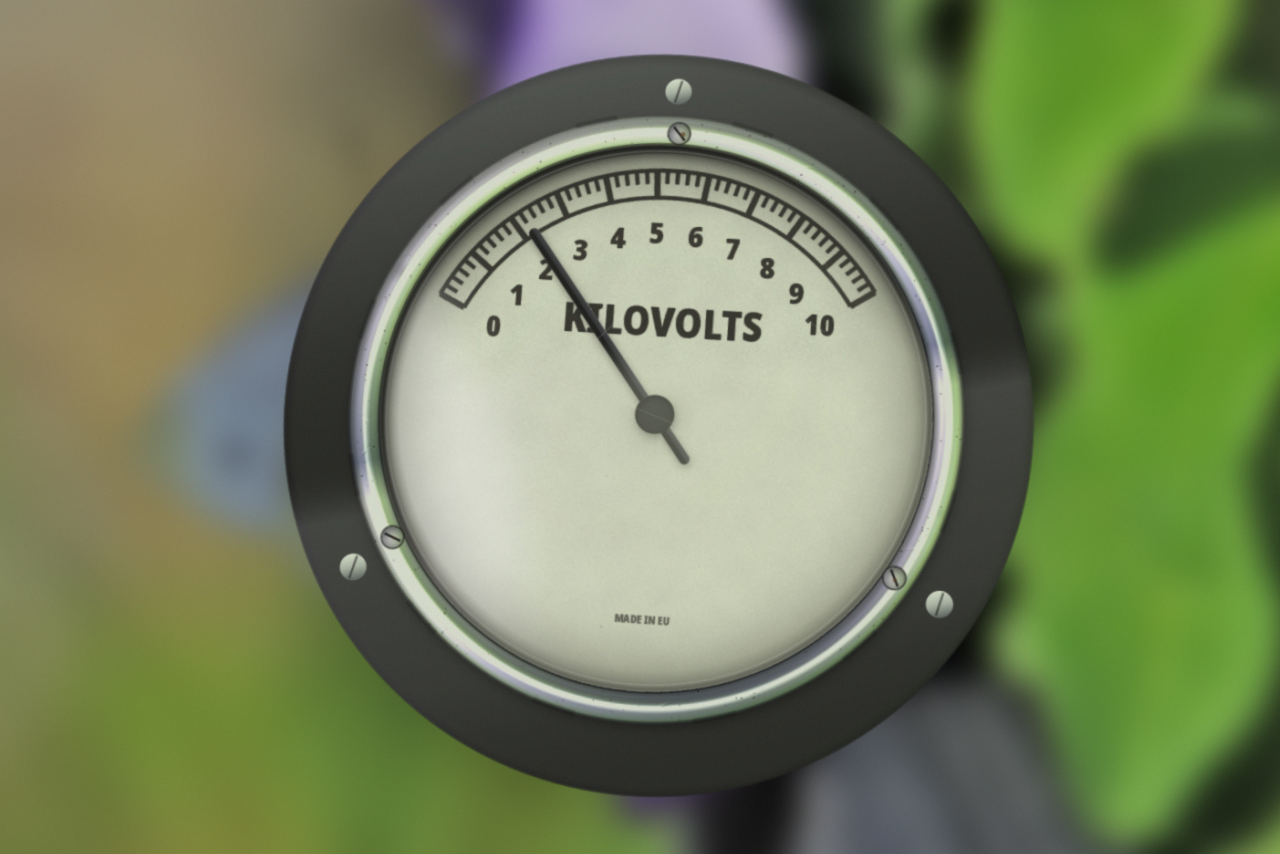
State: **2.2** kV
